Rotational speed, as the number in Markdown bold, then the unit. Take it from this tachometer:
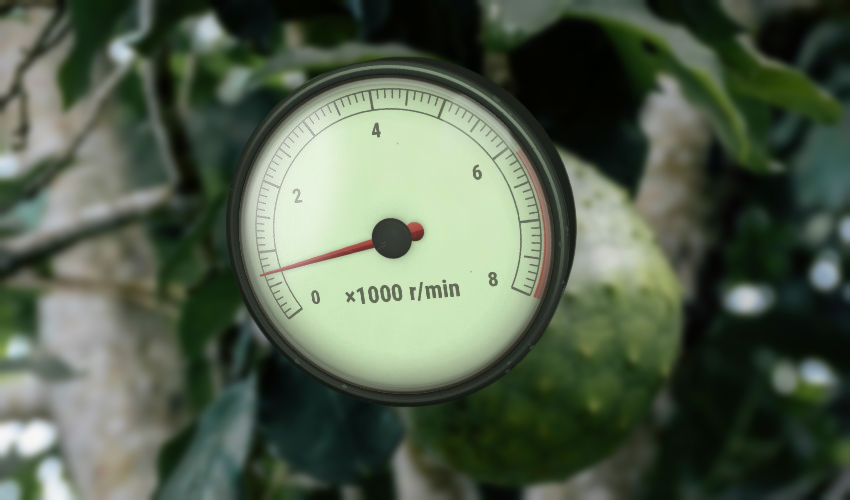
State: **700** rpm
